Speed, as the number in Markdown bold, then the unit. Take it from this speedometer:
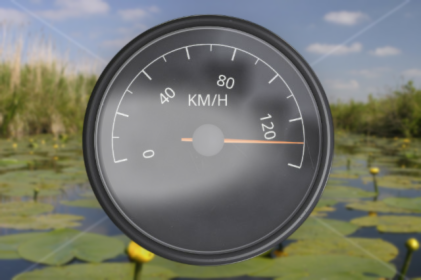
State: **130** km/h
